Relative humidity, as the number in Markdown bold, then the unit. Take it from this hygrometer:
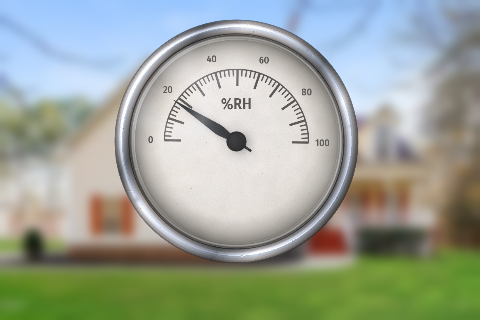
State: **18** %
